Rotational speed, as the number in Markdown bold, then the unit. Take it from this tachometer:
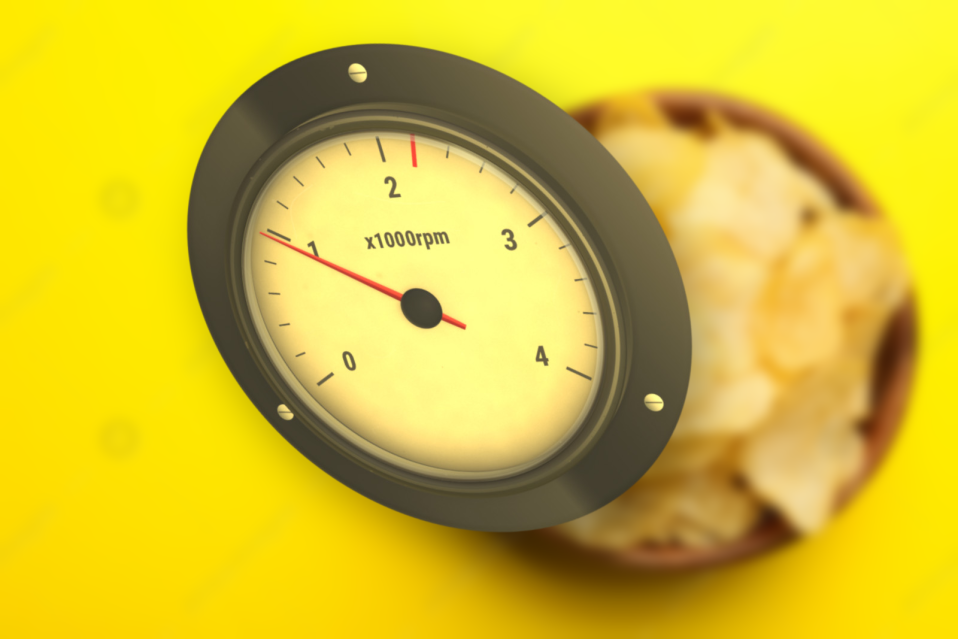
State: **1000** rpm
